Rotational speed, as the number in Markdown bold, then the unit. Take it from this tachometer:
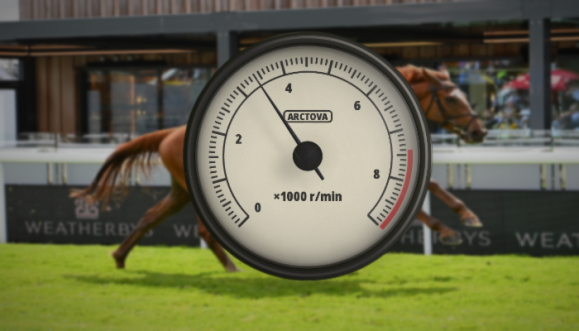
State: **3400** rpm
